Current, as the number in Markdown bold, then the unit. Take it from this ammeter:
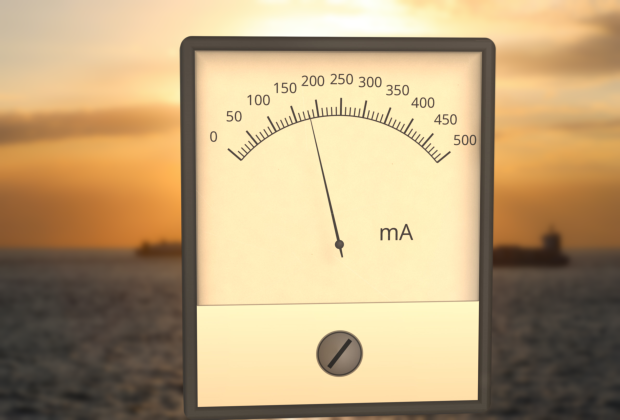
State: **180** mA
